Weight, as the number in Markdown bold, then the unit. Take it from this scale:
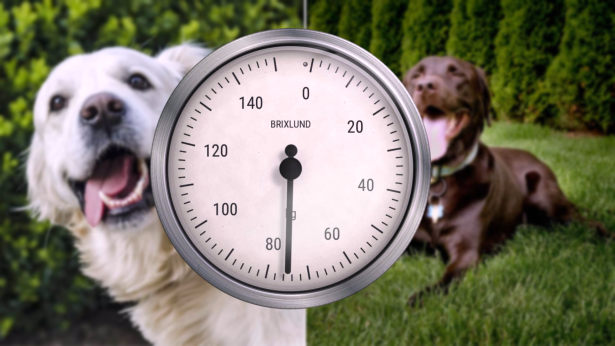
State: **75** kg
